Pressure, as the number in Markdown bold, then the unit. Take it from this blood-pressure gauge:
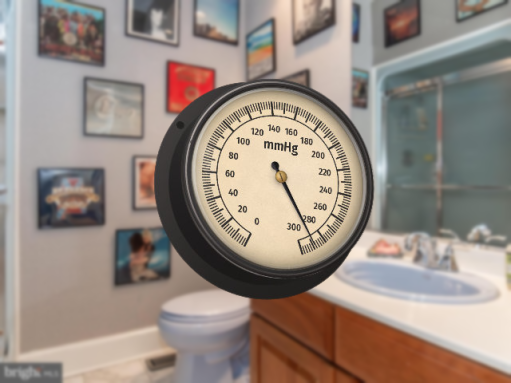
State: **290** mmHg
